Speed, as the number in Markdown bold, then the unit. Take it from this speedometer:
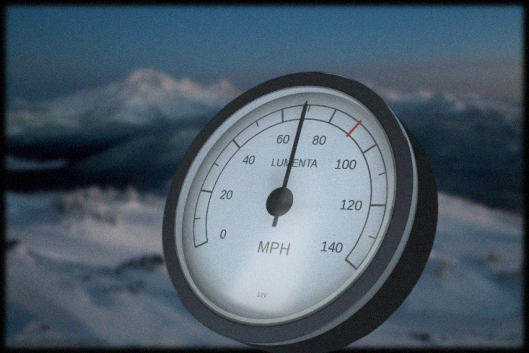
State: **70** mph
